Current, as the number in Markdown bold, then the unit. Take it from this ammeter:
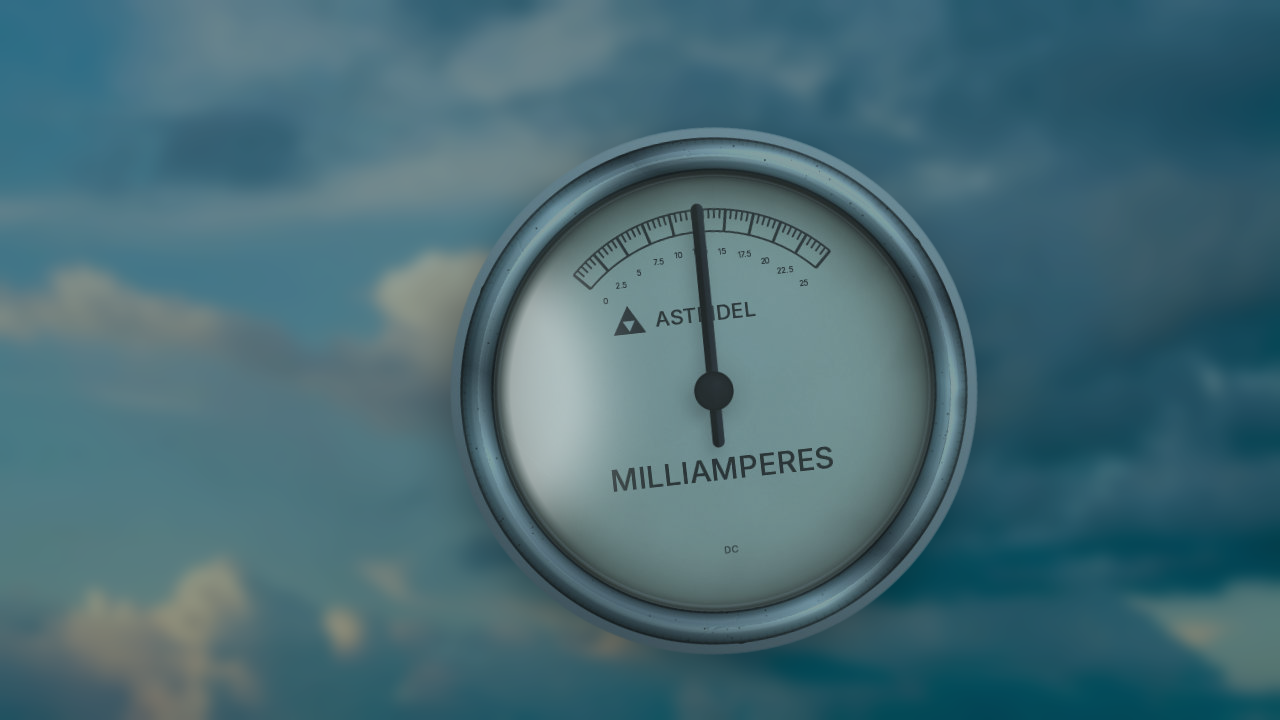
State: **12.5** mA
